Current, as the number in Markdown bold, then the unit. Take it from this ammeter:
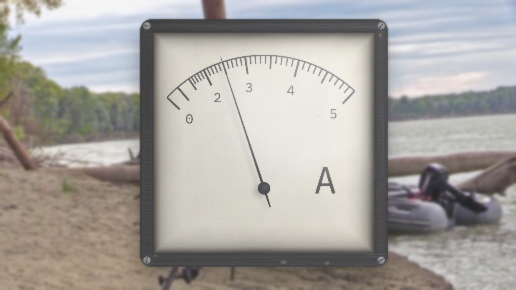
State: **2.5** A
